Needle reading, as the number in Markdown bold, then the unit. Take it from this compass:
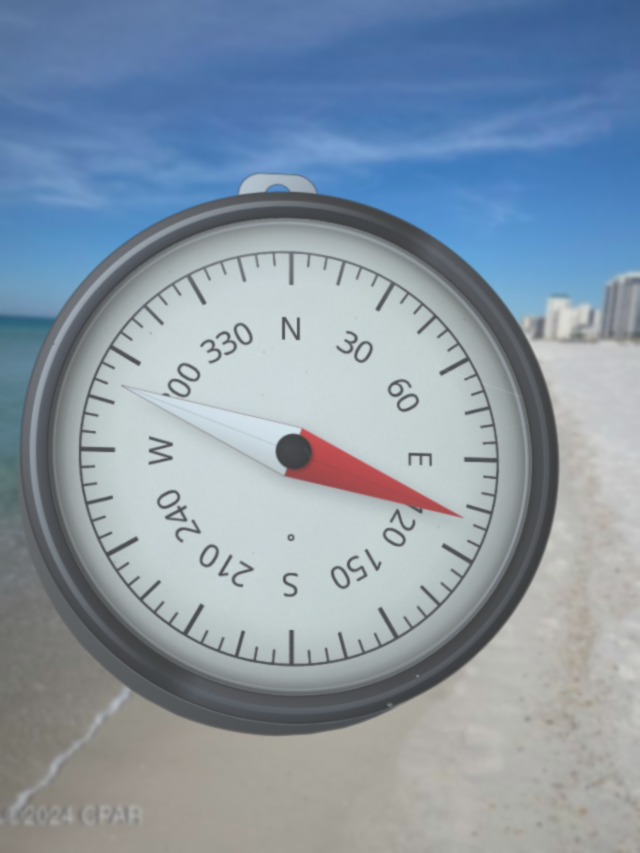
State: **110** °
